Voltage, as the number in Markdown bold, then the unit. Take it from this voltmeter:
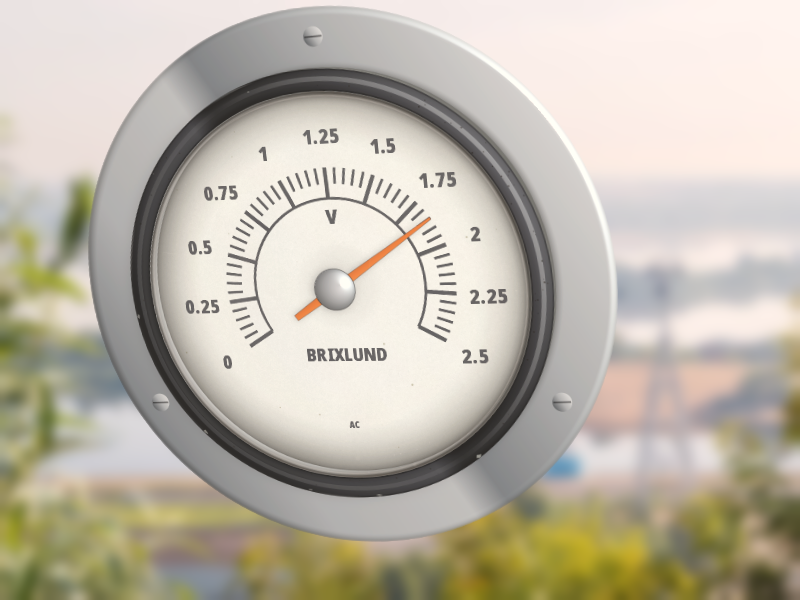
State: **1.85** V
